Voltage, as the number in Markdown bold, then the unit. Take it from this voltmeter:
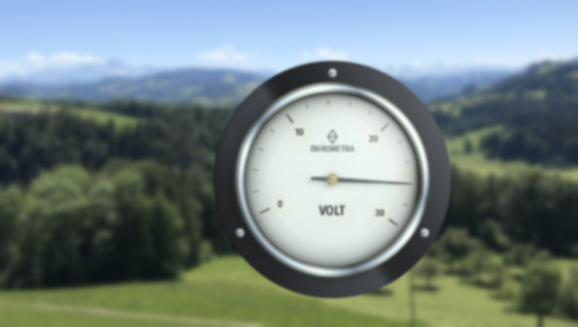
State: **26** V
